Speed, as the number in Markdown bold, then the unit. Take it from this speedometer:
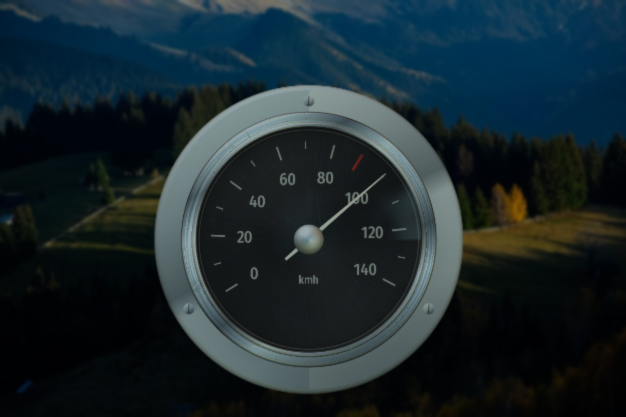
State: **100** km/h
